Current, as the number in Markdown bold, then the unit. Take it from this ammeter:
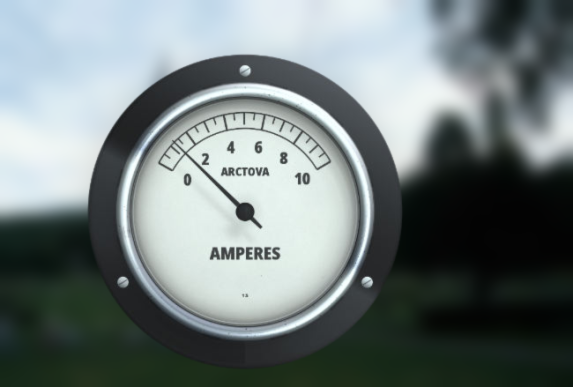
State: **1.25** A
